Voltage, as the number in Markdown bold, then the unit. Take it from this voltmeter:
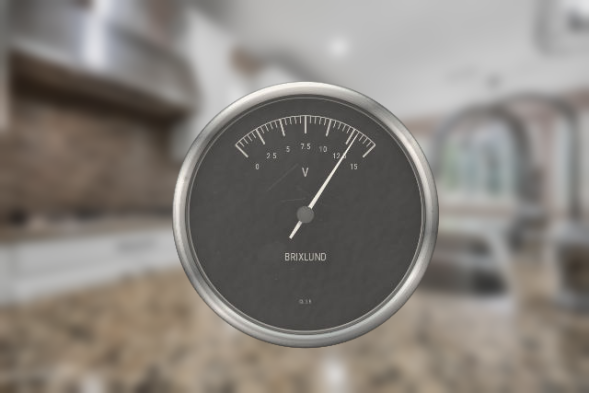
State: **13** V
